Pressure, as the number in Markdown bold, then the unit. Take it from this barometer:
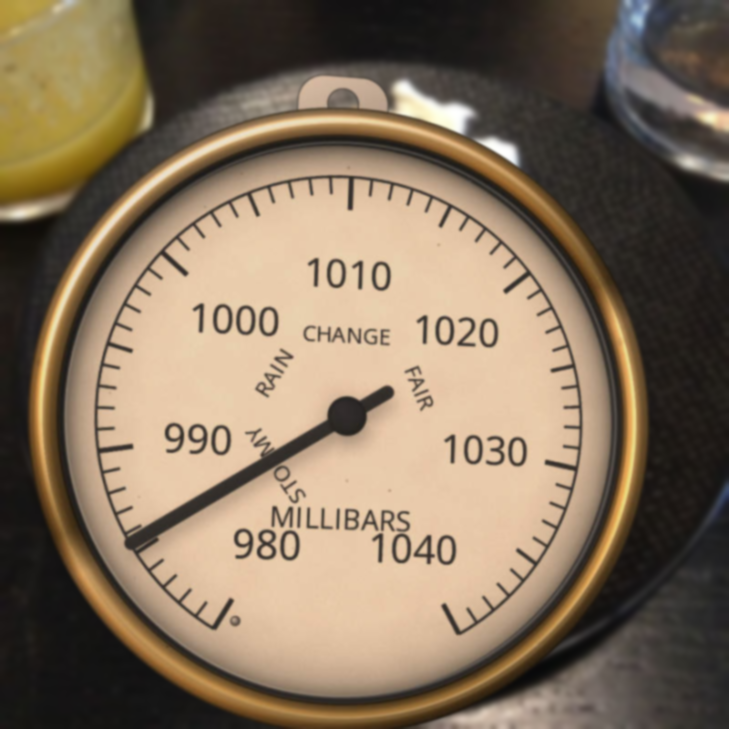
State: **985.5** mbar
